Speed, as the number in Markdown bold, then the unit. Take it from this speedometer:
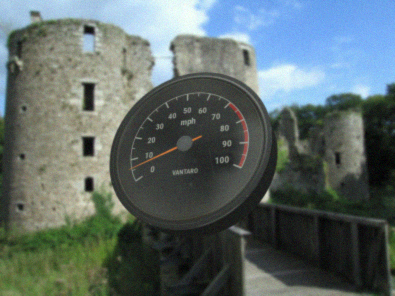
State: **5** mph
